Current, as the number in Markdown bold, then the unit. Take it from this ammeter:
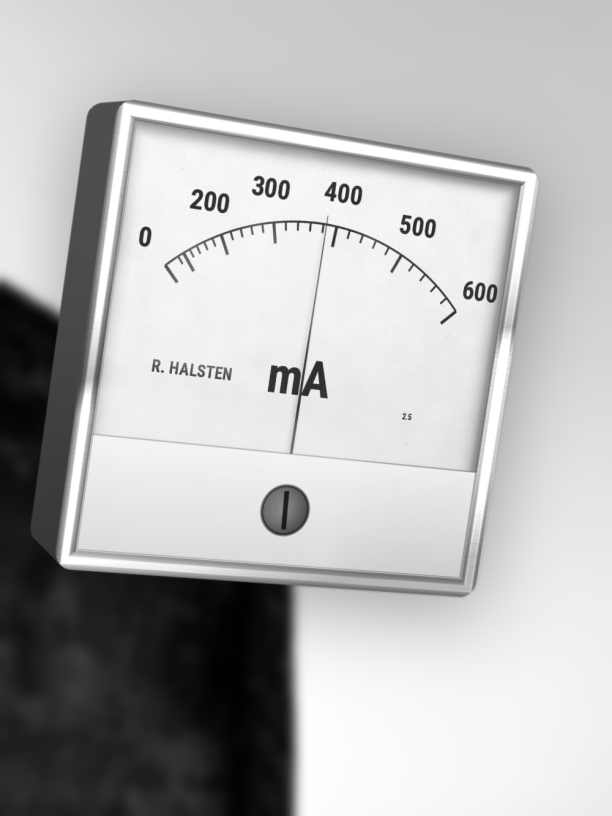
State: **380** mA
